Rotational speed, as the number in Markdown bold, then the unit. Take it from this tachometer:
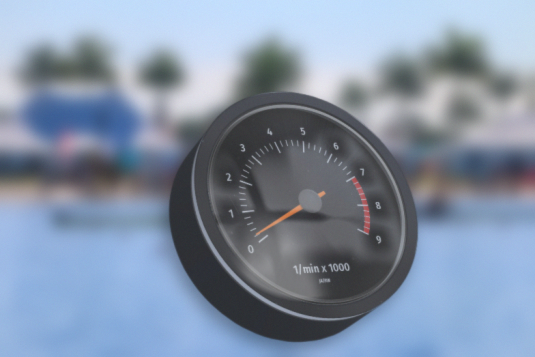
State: **200** rpm
